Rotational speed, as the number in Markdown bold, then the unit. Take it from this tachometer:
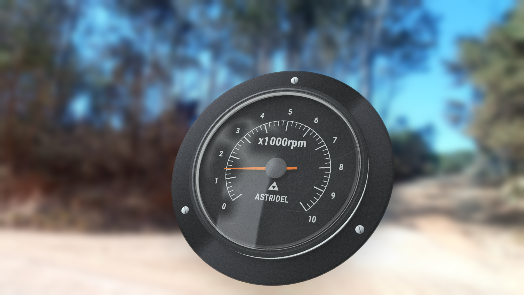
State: **1400** rpm
